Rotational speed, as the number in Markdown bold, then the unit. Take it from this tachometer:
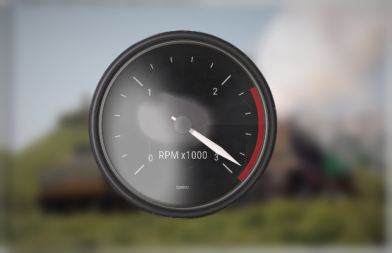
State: **2900** rpm
